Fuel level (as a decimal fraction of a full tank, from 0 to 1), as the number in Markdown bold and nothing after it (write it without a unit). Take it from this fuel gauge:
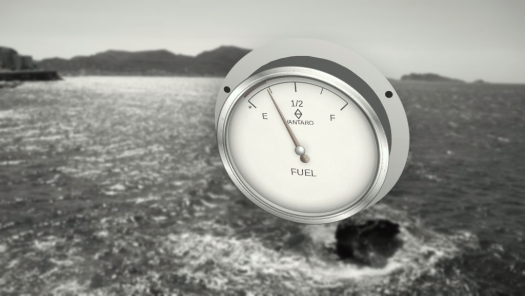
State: **0.25**
